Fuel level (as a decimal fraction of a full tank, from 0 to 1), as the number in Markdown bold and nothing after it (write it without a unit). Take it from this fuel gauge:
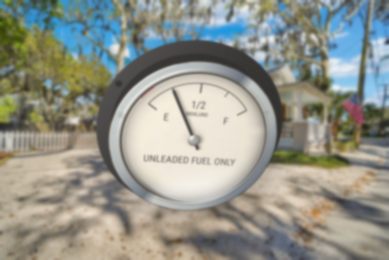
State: **0.25**
